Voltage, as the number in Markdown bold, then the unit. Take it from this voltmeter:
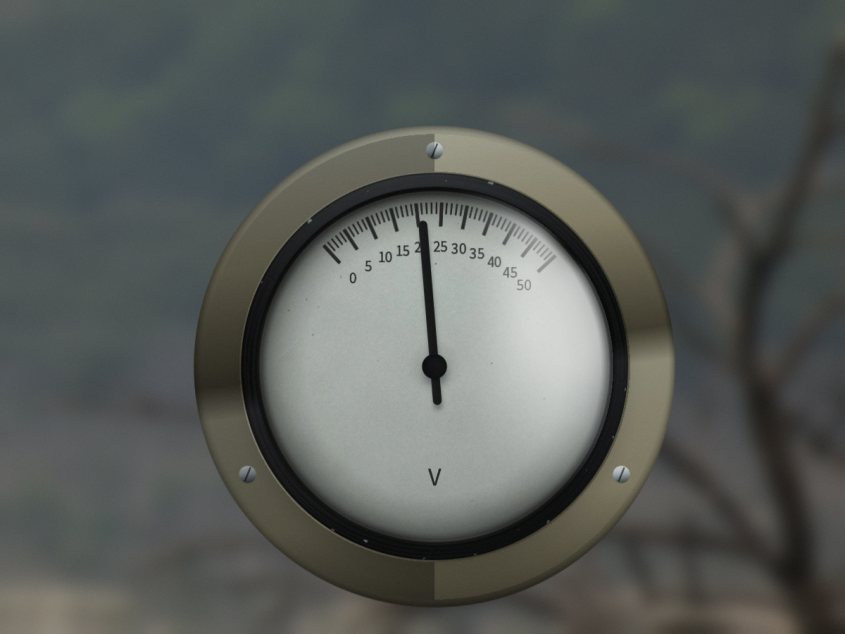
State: **21** V
